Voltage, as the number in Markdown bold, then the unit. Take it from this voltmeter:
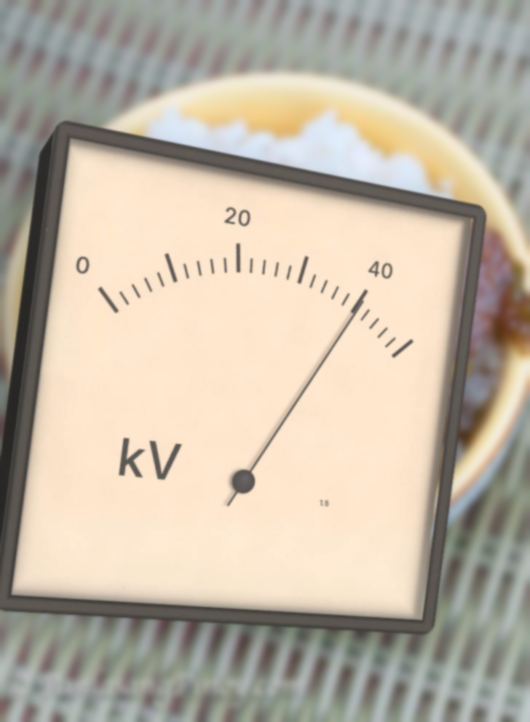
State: **40** kV
